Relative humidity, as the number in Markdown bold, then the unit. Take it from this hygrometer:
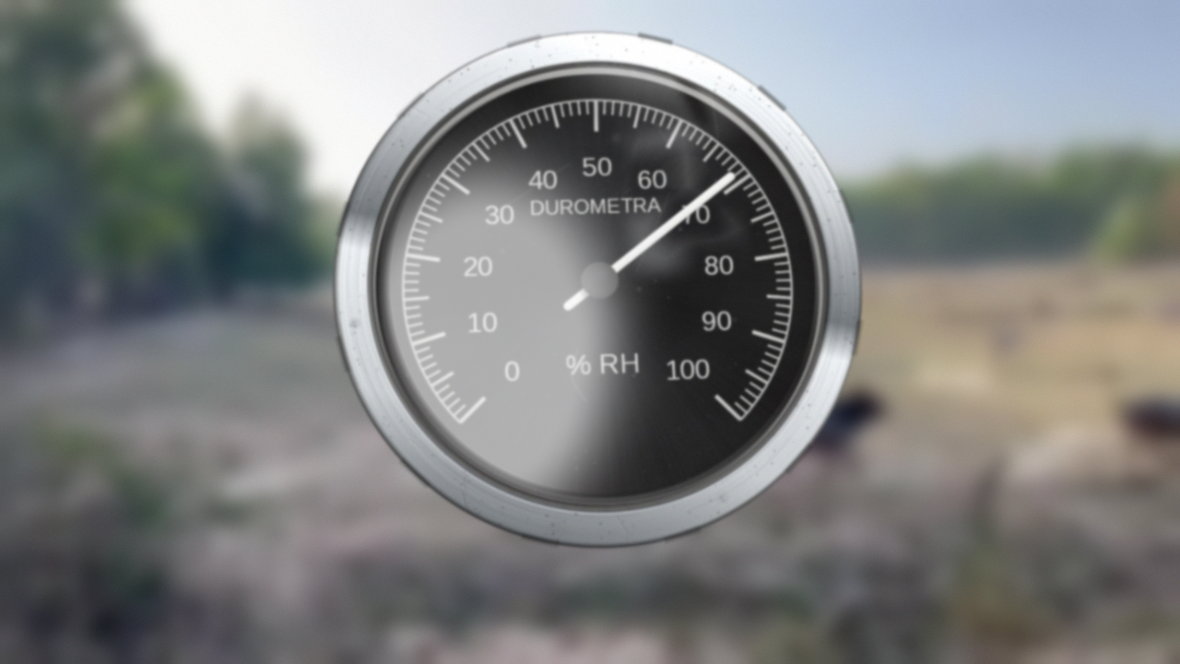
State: **69** %
